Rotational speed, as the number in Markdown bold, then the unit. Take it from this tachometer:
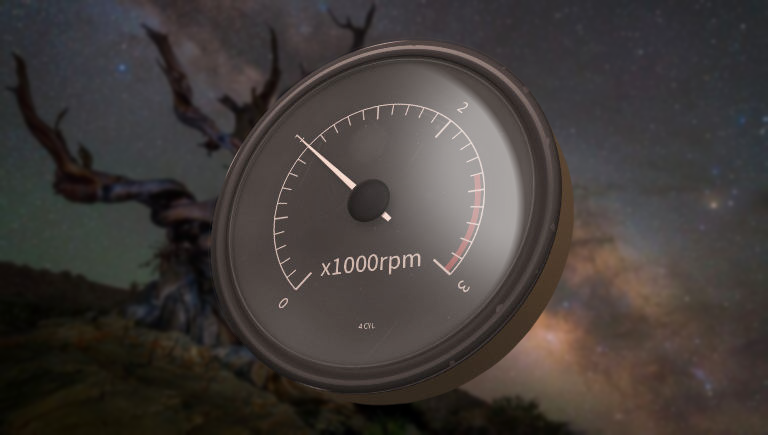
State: **1000** rpm
